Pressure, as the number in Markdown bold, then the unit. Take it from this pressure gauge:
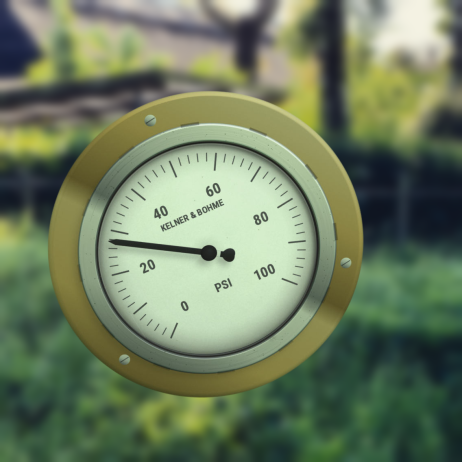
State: **28** psi
